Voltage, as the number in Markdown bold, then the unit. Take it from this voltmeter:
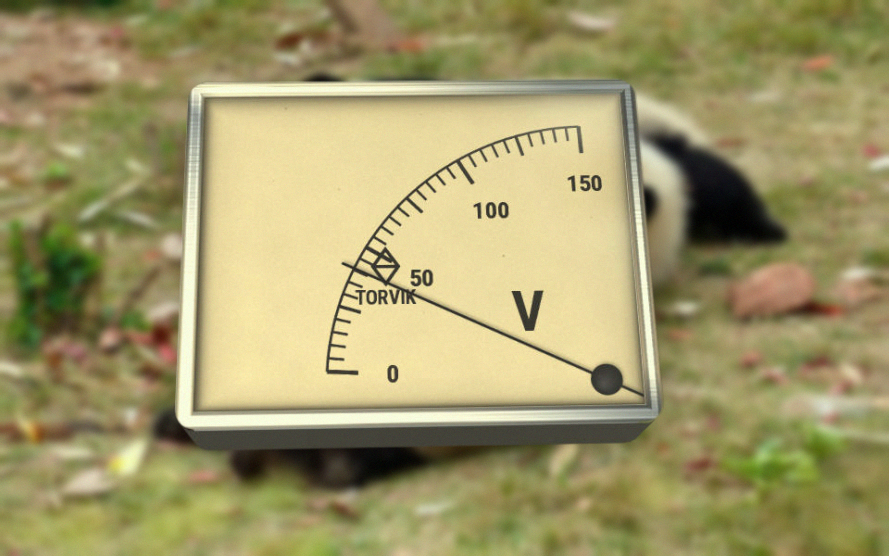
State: **40** V
